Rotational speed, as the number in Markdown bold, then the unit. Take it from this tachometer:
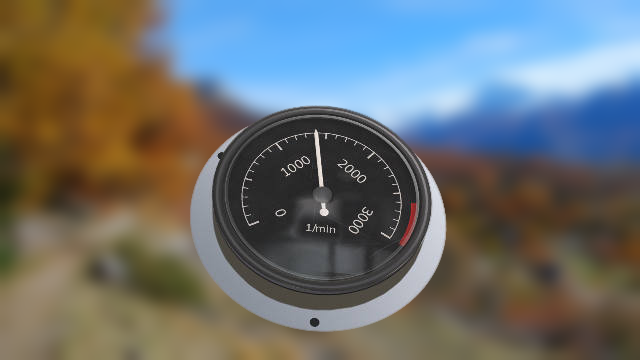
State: **1400** rpm
